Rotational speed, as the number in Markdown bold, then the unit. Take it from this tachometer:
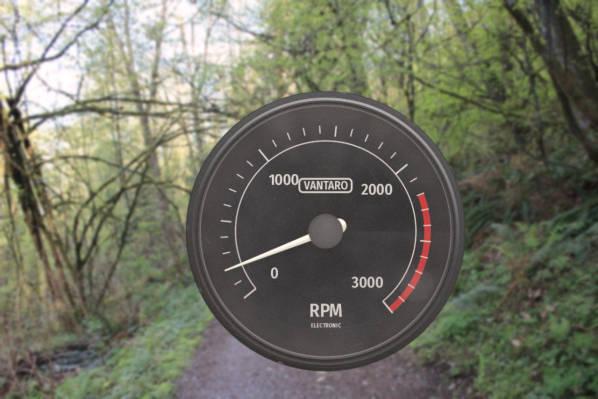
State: **200** rpm
